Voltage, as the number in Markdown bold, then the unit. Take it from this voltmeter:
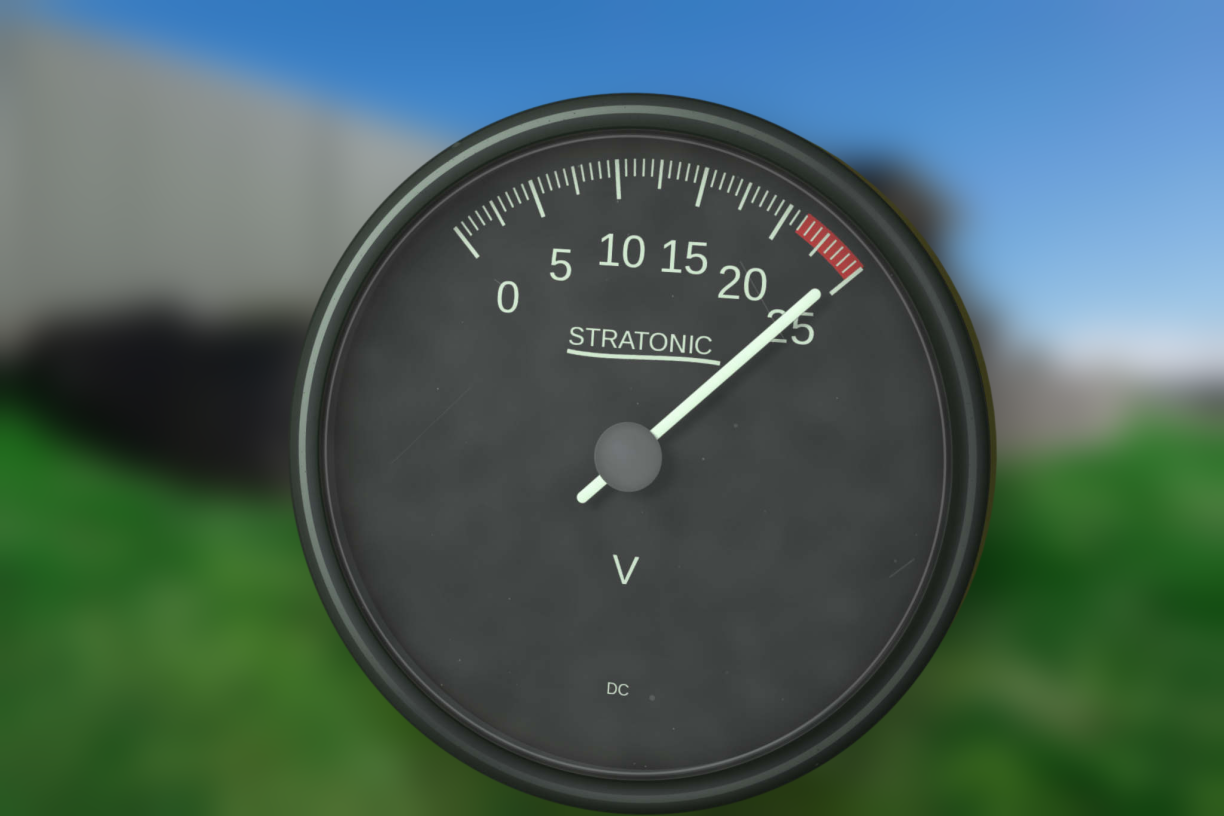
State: **24.5** V
